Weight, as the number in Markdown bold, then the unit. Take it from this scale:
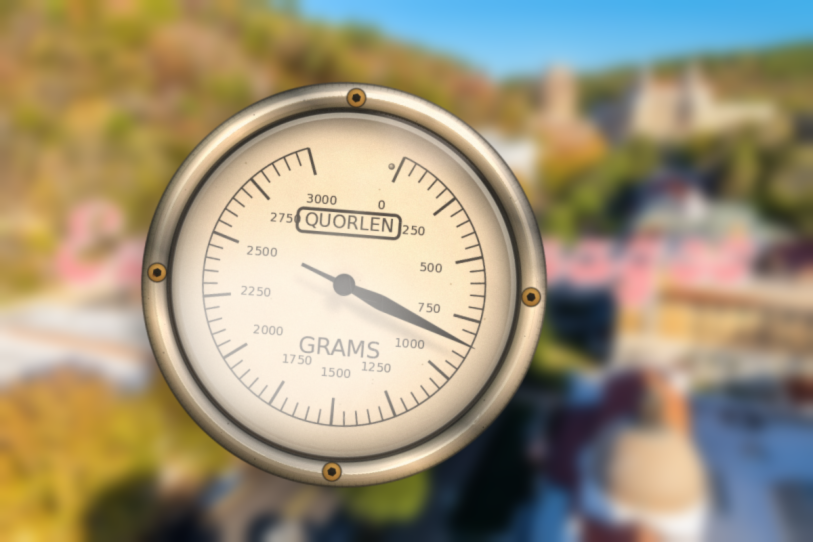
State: **850** g
